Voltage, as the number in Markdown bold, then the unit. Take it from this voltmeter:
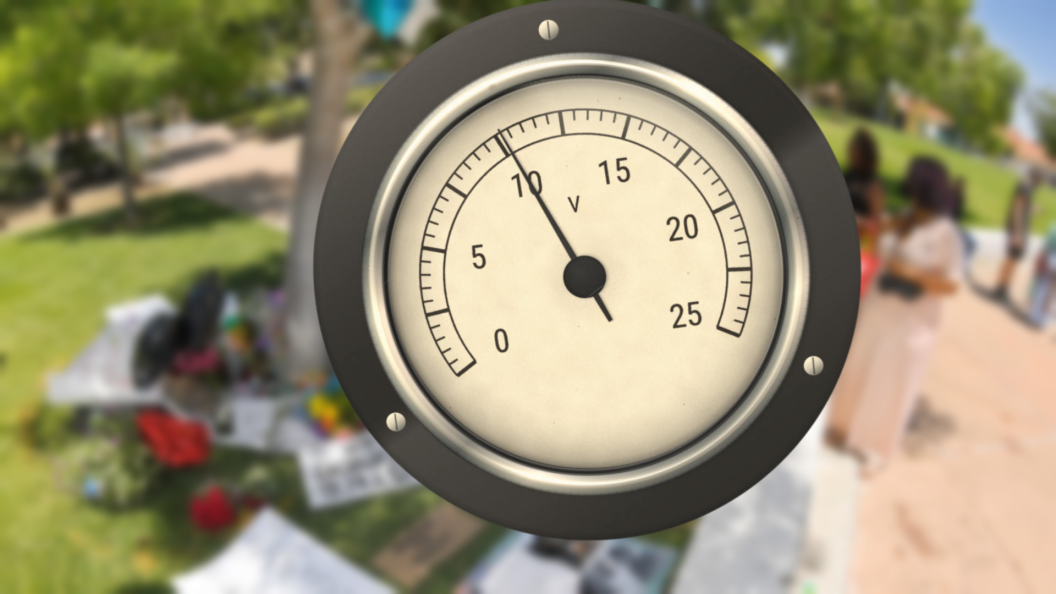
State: **10.25** V
